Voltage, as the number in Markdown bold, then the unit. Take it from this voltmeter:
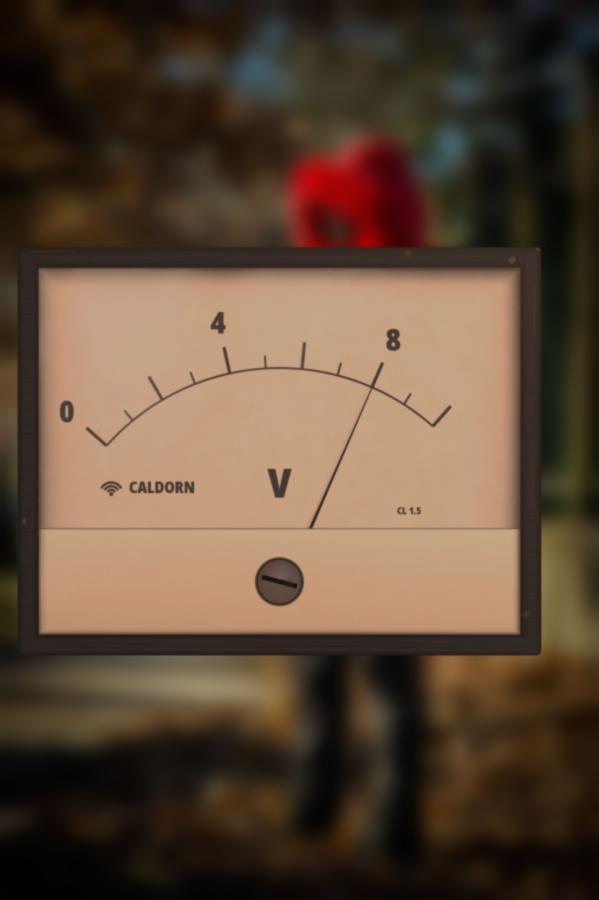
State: **8** V
